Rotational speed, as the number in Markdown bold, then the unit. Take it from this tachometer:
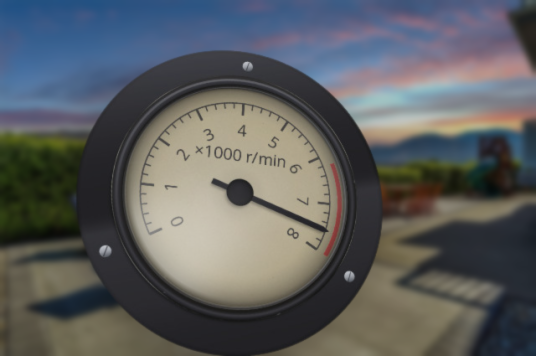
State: **7600** rpm
